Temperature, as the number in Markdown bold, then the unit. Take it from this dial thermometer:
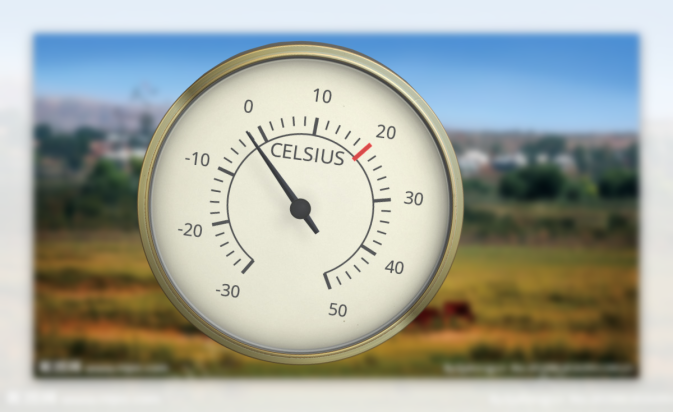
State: **-2** °C
